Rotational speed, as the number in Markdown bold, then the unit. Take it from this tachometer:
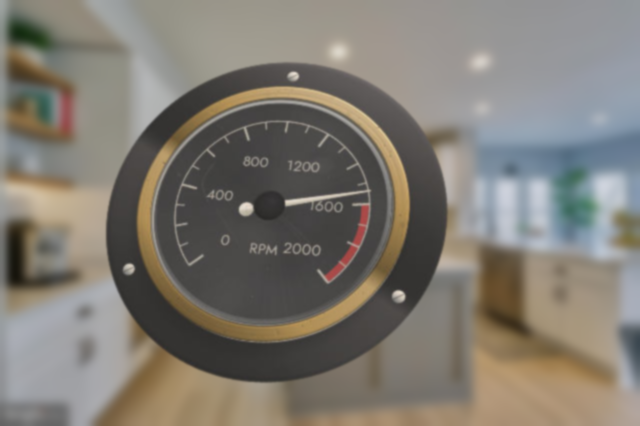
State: **1550** rpm
